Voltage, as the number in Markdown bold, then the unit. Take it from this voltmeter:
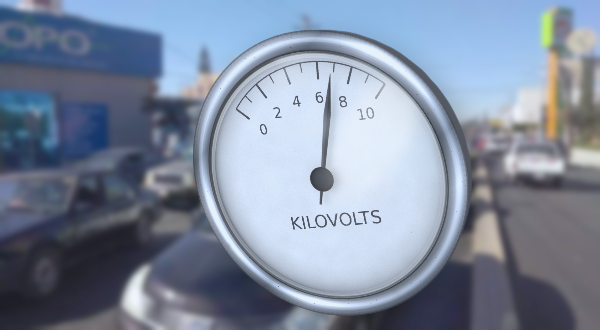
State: **7** kV
